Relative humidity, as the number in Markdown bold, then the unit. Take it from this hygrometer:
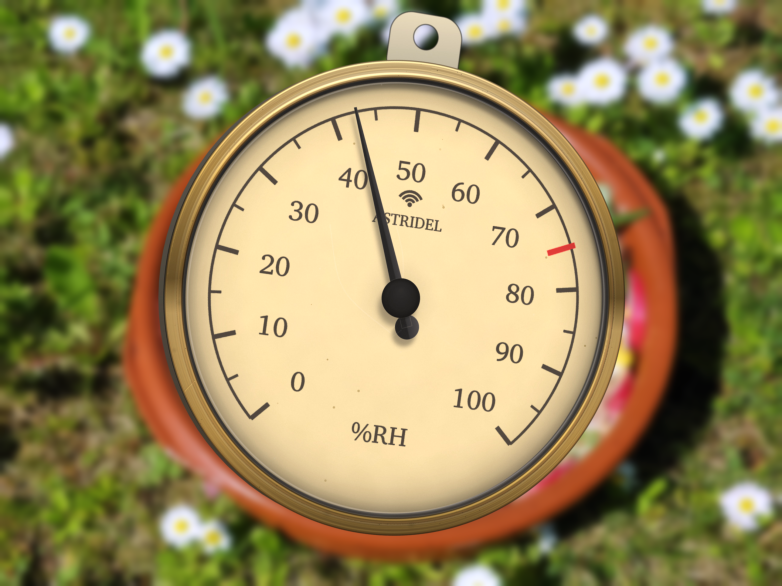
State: **42.5** %
